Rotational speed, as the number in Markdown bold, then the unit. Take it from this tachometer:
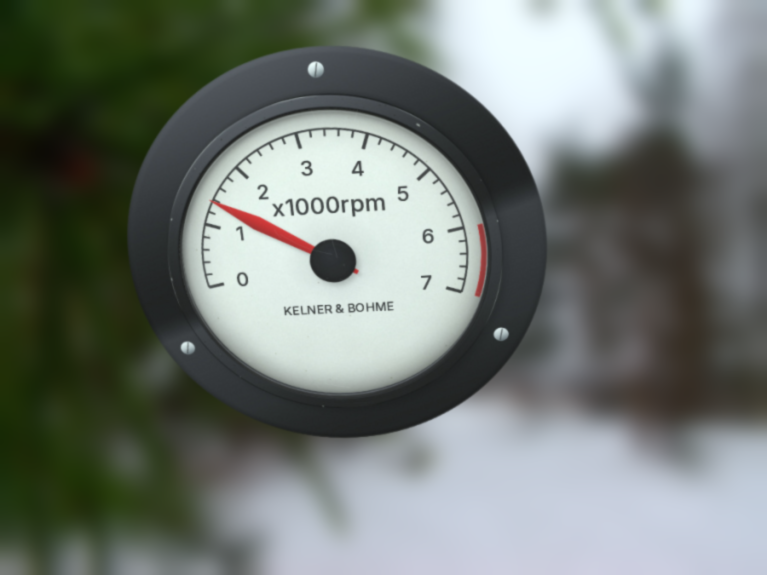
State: **1400** rpm
